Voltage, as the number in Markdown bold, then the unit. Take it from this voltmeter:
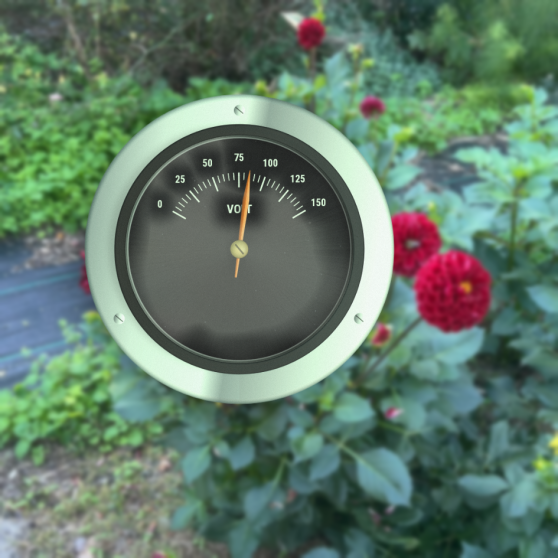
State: **85** V
